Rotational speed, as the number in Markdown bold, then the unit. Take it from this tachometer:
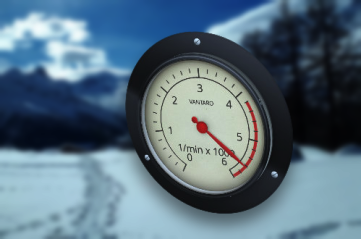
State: **5600** rpm
